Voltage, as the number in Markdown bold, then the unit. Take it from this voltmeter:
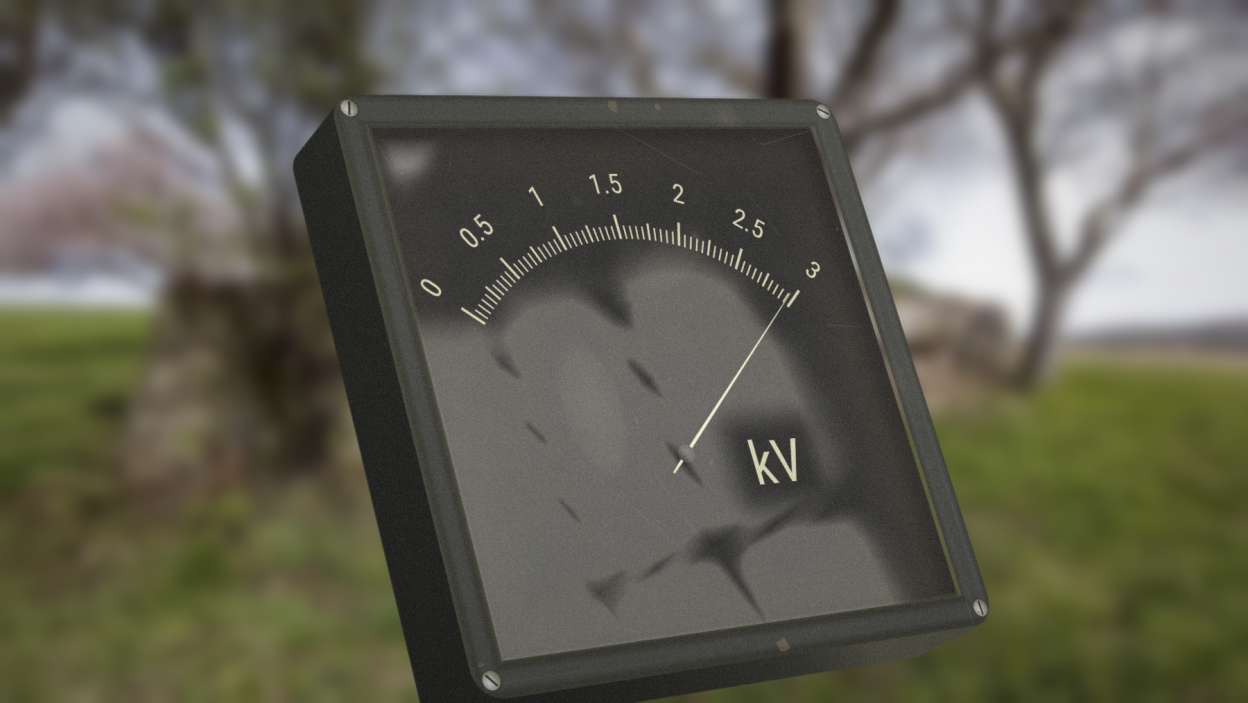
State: **2.95** kV
